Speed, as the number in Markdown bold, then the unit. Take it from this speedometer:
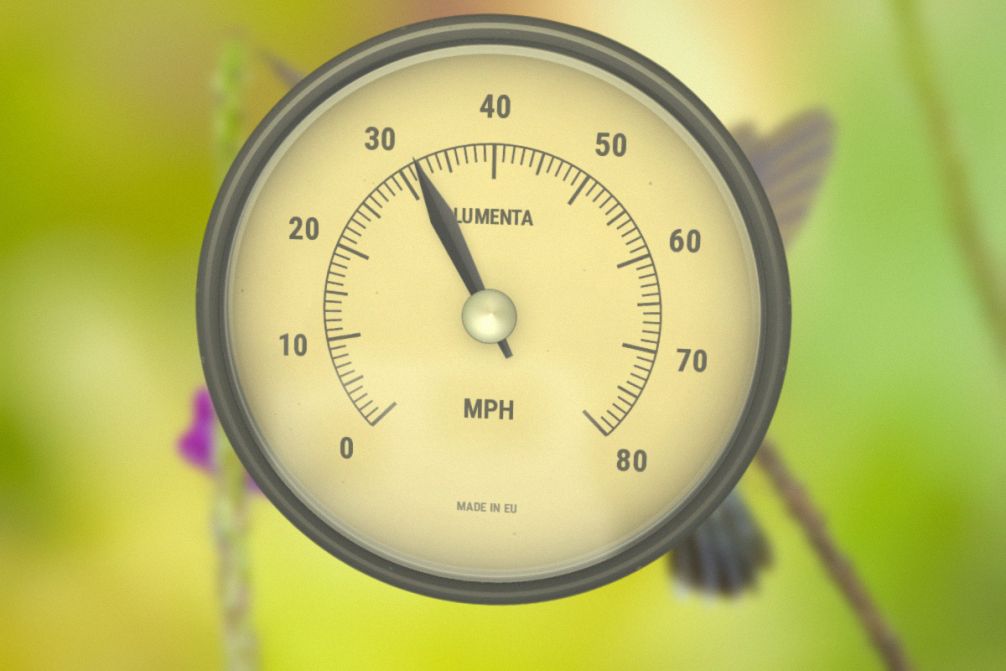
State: **32** mph
